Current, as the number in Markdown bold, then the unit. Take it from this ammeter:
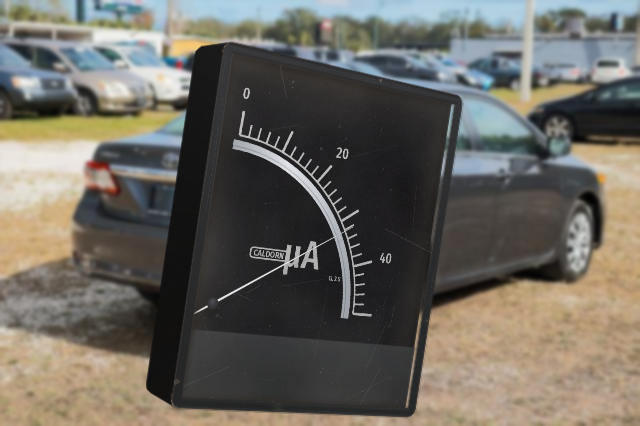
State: **32** µA
